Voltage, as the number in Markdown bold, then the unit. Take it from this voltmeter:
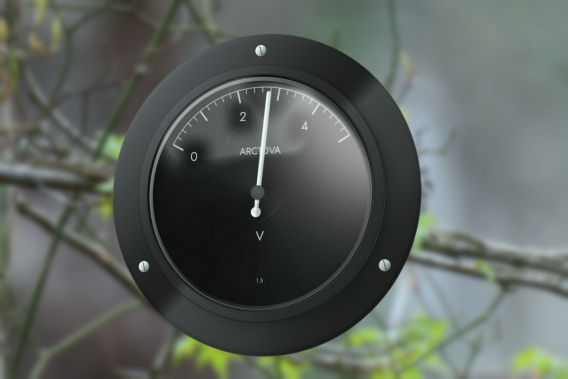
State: **2.8** V
